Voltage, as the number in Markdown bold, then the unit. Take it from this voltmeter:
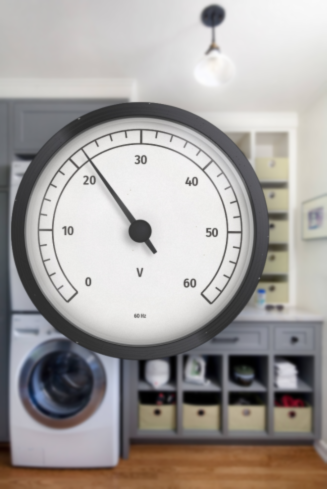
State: **22** V
